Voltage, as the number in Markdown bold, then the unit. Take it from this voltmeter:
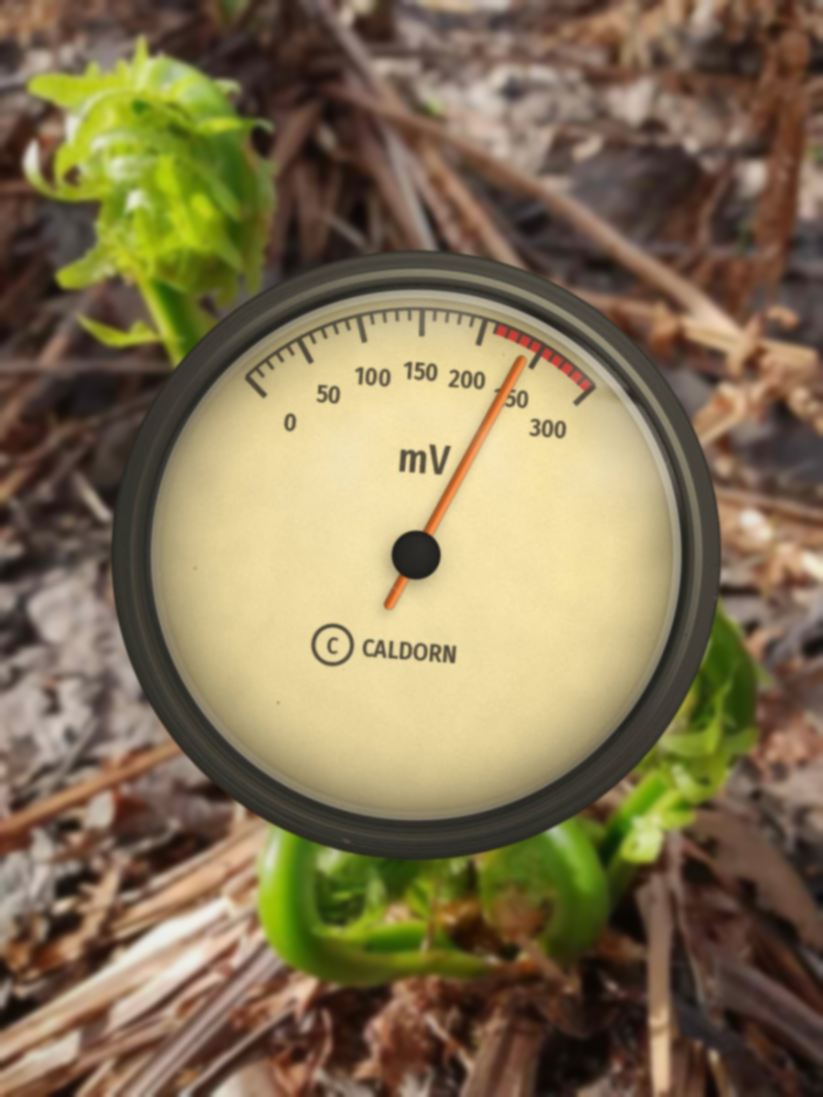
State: **240** mV
